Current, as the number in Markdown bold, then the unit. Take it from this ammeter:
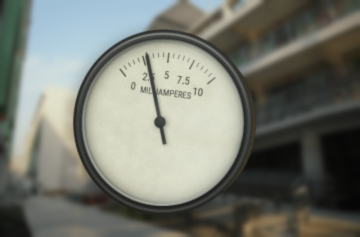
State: **3** mA
